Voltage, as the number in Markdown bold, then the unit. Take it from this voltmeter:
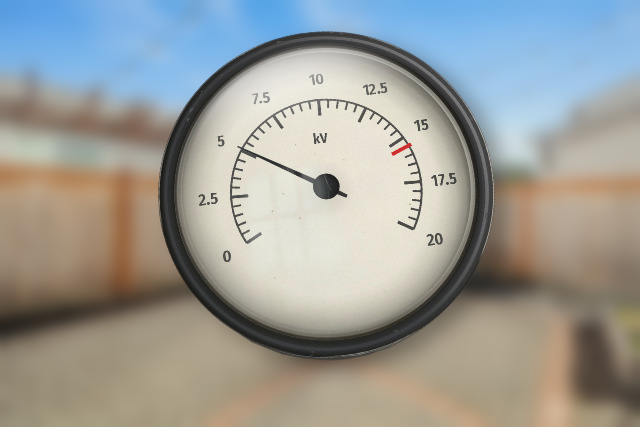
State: **5** kV
